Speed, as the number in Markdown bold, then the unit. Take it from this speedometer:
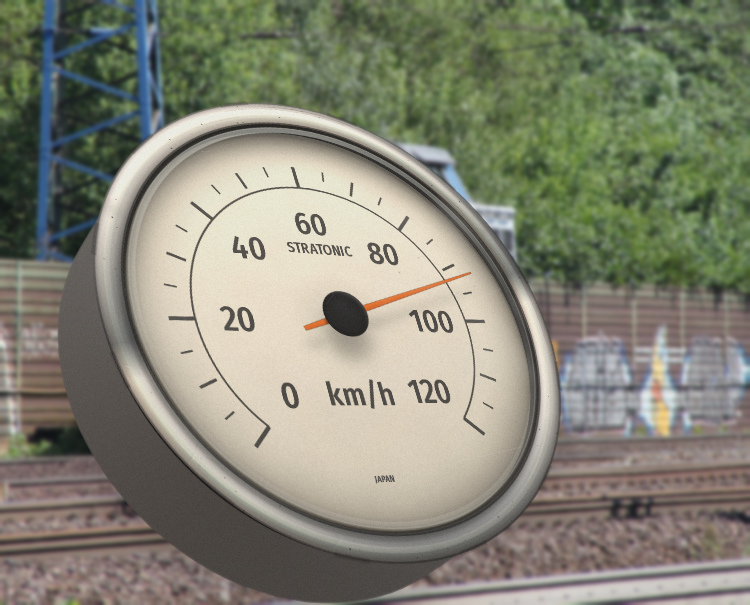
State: **92.5** km/h
